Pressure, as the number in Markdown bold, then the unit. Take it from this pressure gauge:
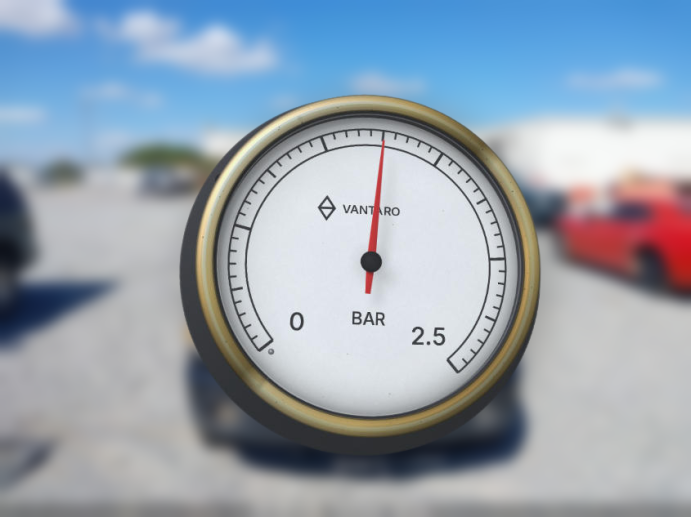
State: **1.25** bar
